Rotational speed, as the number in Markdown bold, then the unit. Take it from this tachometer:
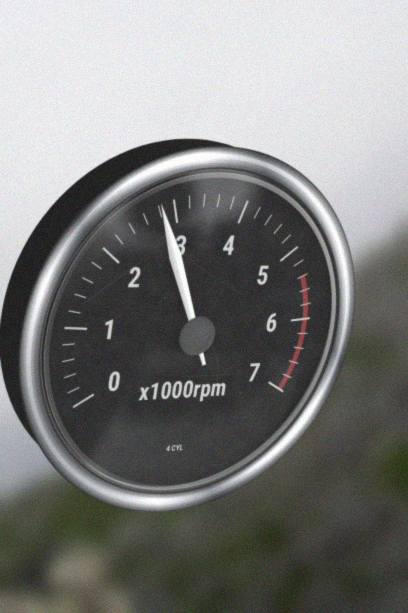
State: **2800** rpm
